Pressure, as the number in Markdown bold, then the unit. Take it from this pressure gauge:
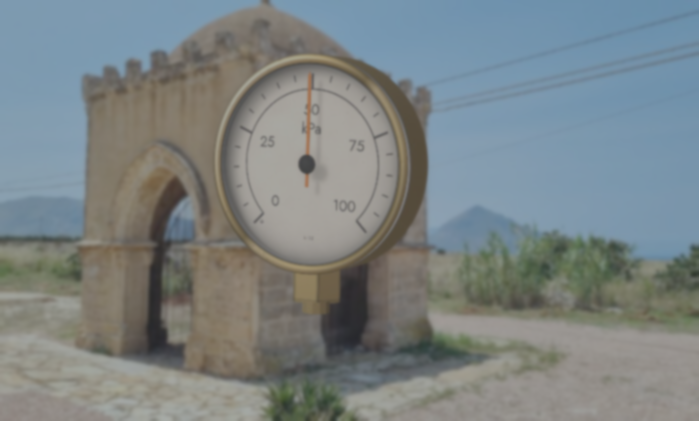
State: **50** kPa
